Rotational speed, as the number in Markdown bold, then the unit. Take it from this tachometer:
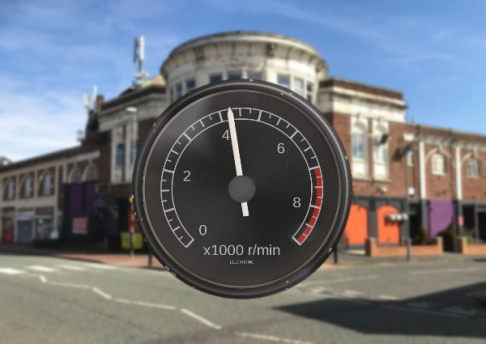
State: **4250** rpm
